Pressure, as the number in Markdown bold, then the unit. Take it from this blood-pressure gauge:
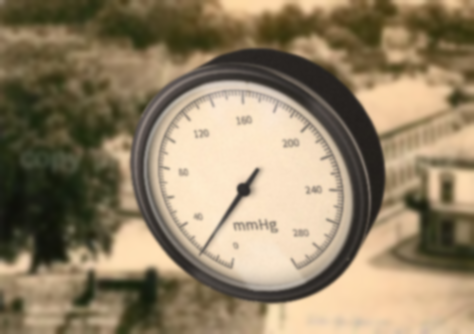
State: **20** mmHg
